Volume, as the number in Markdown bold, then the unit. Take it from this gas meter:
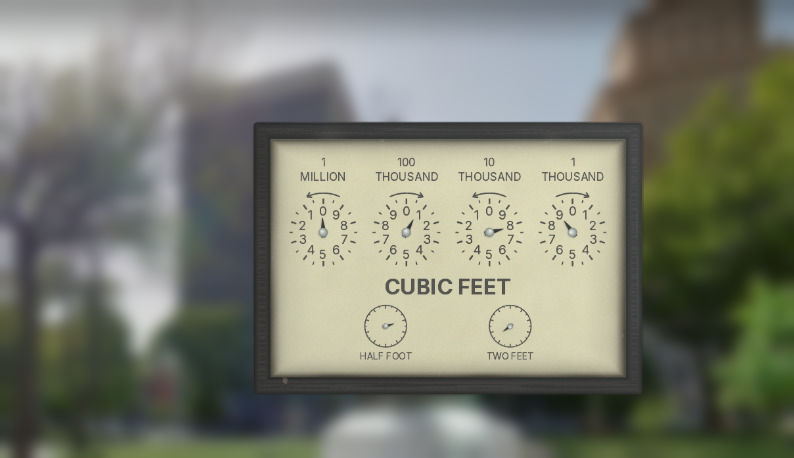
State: **7900** ft³
